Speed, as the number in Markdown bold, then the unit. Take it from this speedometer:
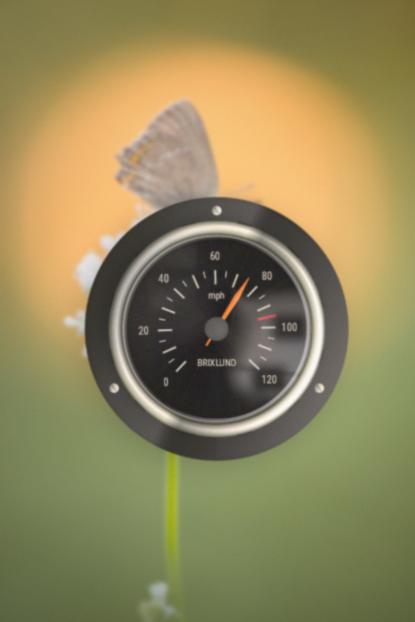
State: **75** mph
